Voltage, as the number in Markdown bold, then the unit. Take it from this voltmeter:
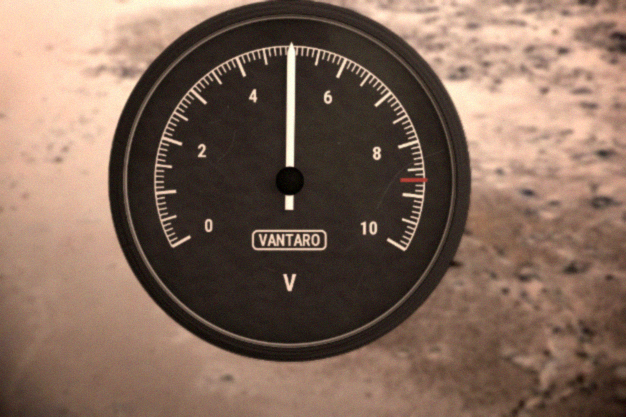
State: **5** V
